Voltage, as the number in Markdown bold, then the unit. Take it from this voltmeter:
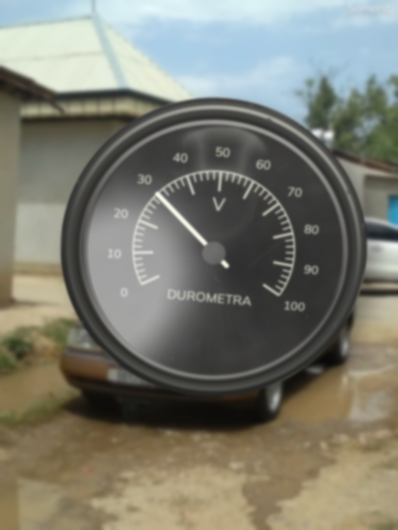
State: **30** V
